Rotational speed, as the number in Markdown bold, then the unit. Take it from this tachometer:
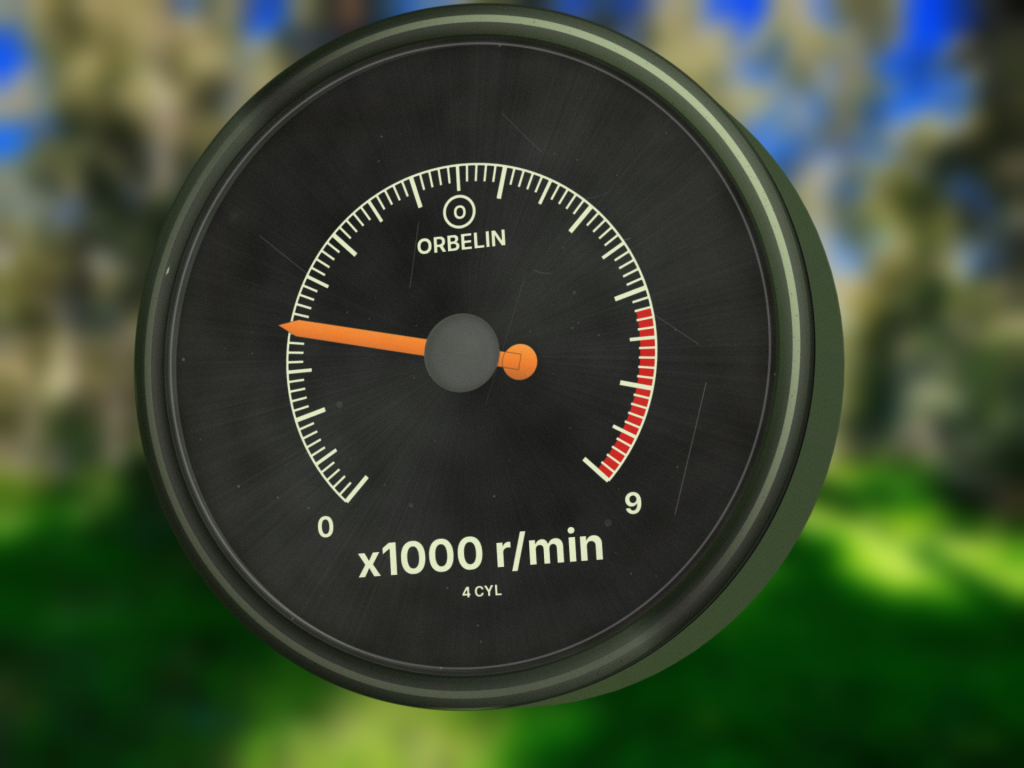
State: **1950** rpm
